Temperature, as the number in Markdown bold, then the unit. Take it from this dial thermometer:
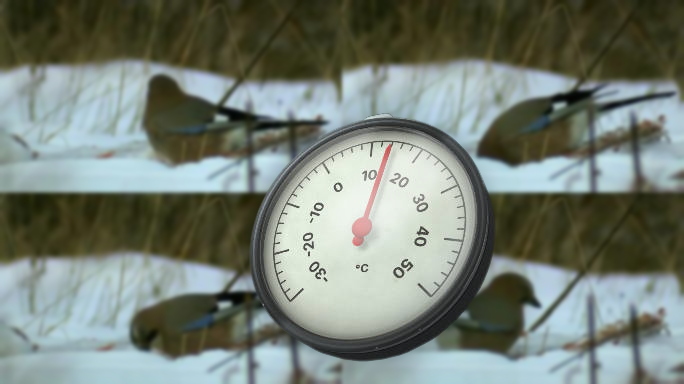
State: **14** °C
